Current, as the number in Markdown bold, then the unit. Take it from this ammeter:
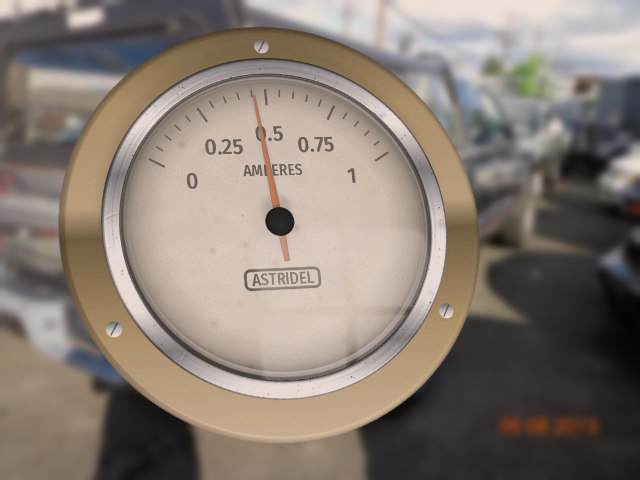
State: **0.45** A
